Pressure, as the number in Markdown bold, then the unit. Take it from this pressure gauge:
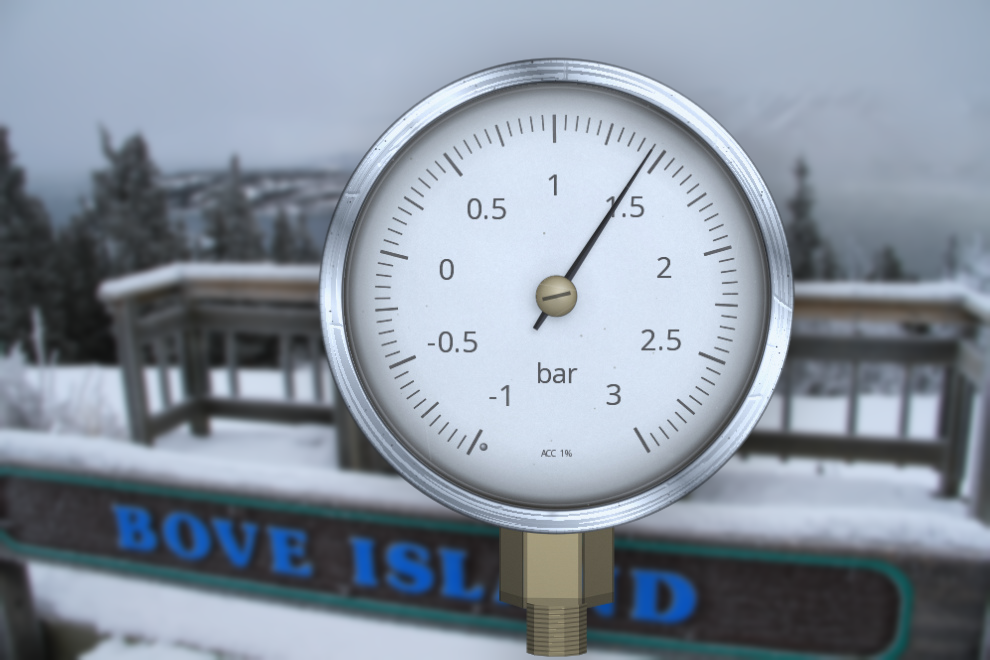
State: **1.45** bar
